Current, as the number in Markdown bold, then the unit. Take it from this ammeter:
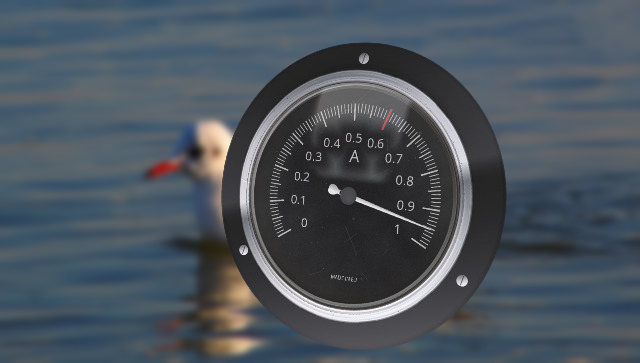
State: **0.95** A
